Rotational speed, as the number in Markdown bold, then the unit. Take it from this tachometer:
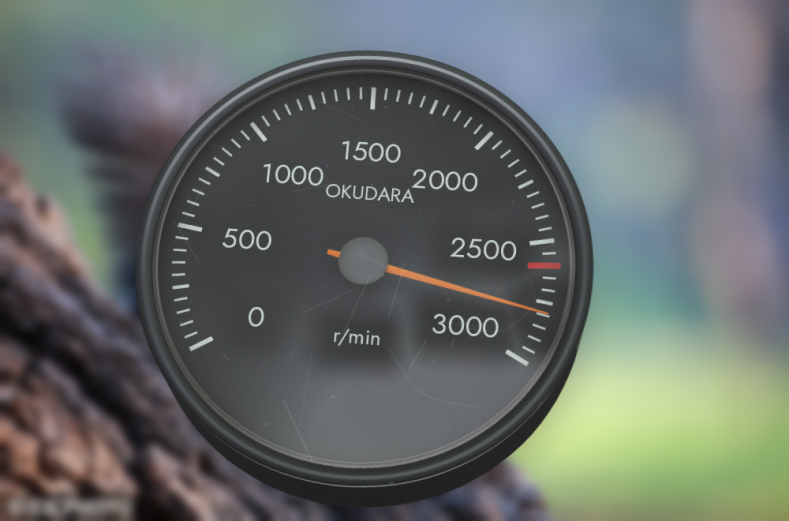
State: **2800** rpm
